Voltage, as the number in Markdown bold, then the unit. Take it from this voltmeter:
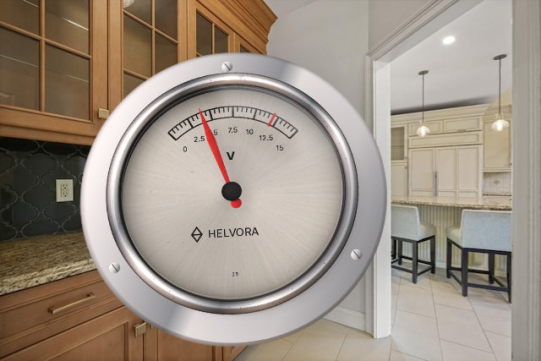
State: **4** V
